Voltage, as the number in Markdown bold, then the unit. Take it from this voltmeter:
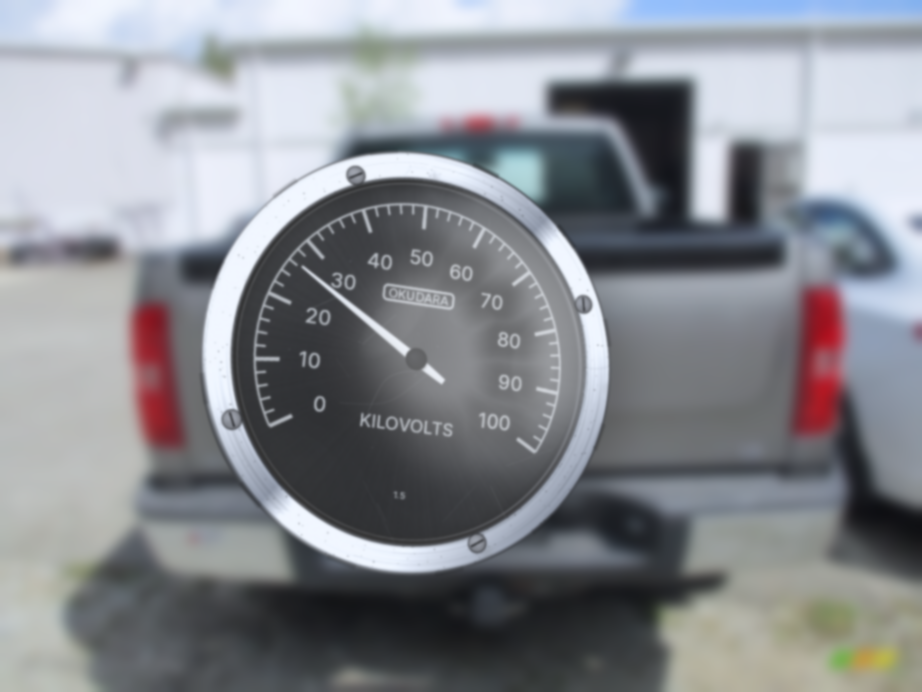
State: **26** kV
